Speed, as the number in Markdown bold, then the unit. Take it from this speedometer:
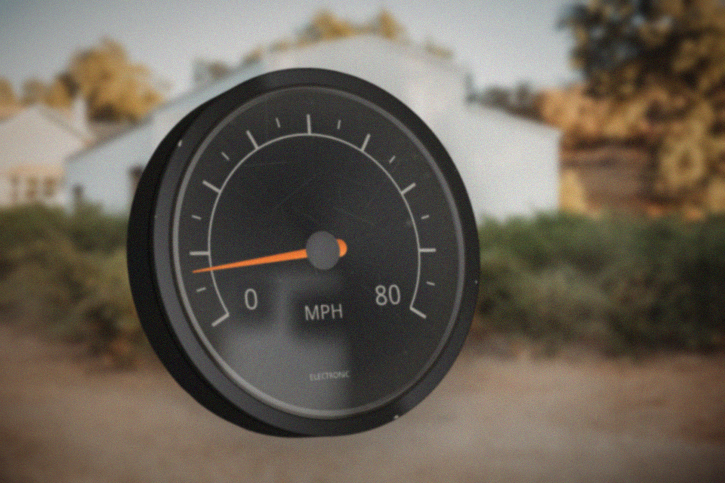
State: **7.5** mph
